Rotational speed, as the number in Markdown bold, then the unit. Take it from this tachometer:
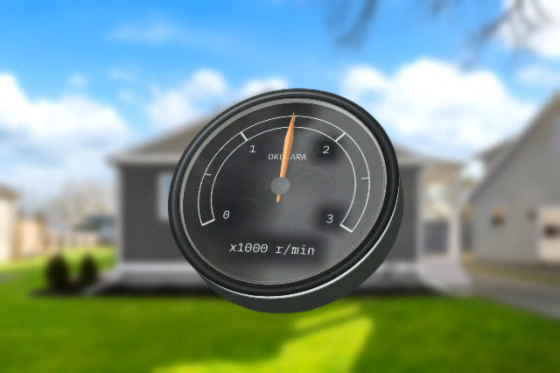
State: **1500** rpm
